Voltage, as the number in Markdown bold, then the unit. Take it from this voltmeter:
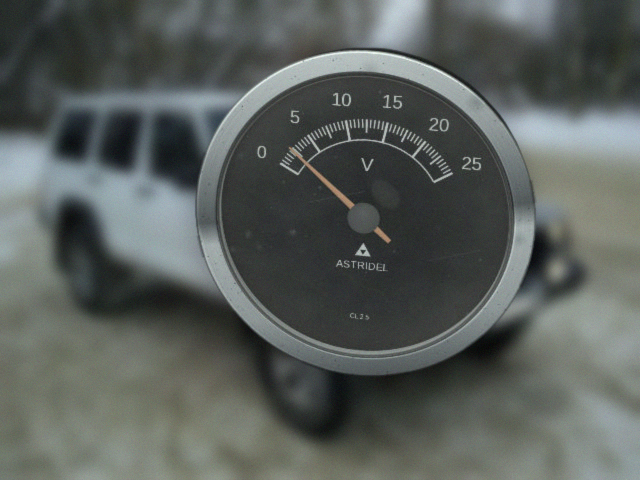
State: **2.5** V
